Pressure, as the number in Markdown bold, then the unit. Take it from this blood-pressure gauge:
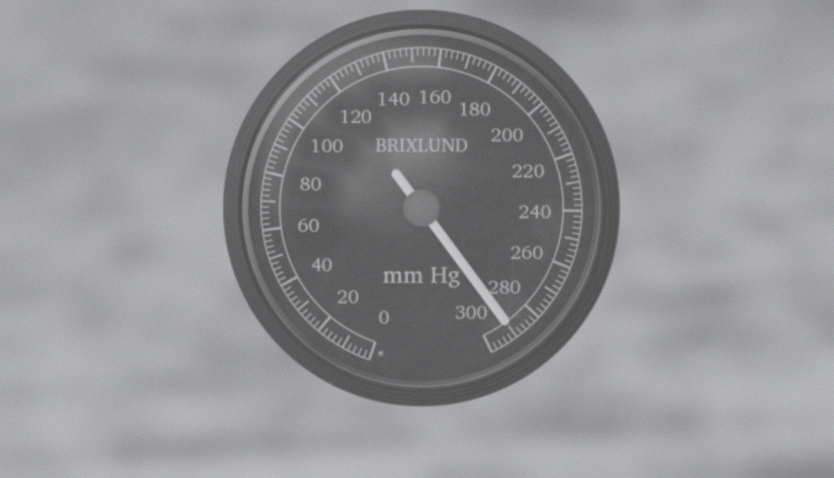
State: **290** mmHg
